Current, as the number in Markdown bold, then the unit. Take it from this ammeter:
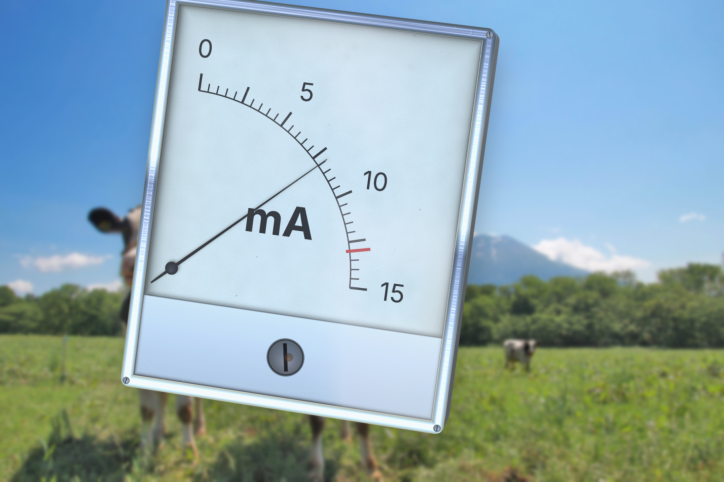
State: **8** mA
